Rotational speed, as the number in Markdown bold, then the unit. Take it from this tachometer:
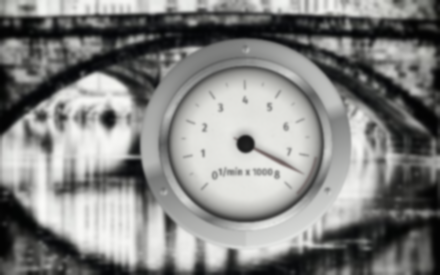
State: **7500** rpm
